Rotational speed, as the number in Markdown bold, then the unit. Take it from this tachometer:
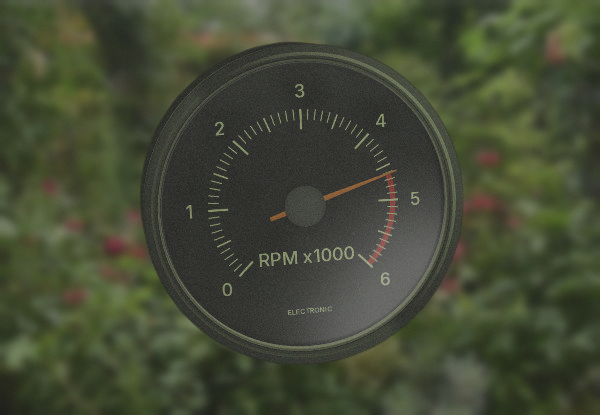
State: **4600** rpm
